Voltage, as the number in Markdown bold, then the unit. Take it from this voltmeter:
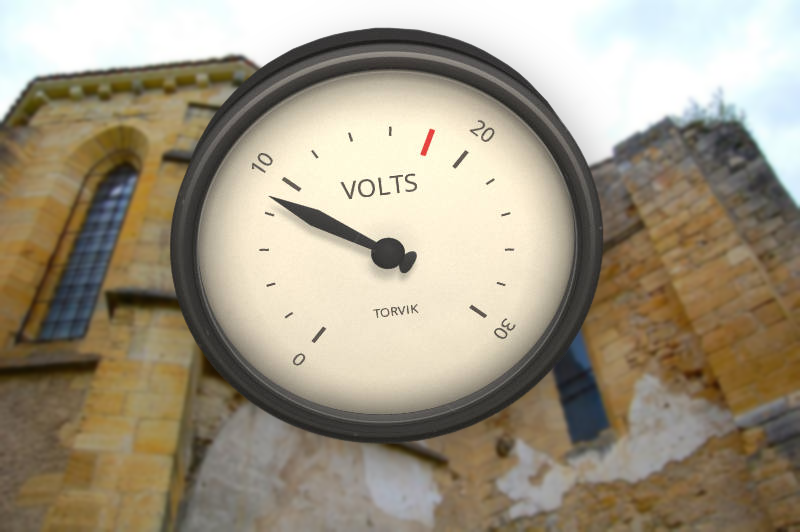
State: **9** V
